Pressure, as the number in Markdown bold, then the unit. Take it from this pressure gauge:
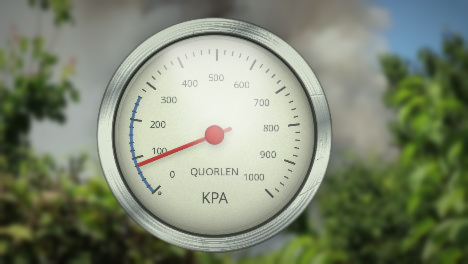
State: **80** kPa
